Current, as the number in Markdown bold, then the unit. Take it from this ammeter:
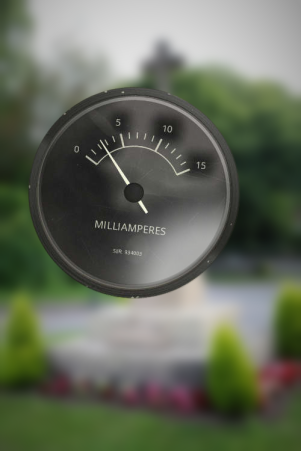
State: **2.5** mA
